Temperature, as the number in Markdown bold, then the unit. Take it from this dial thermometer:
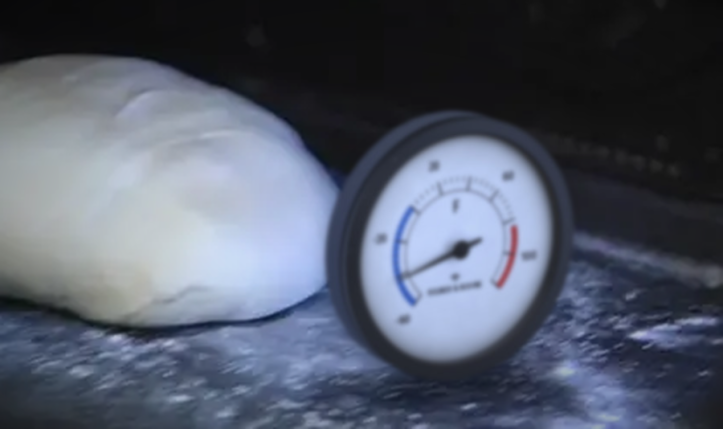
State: **-40** °F
